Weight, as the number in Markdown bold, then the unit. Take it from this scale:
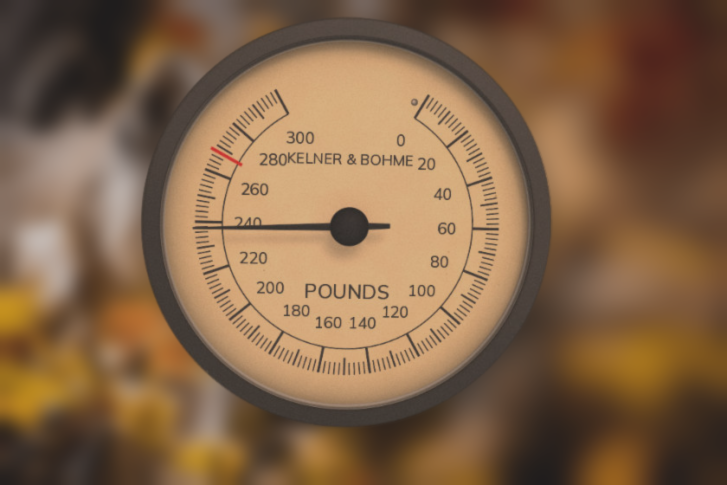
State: **238** lb
